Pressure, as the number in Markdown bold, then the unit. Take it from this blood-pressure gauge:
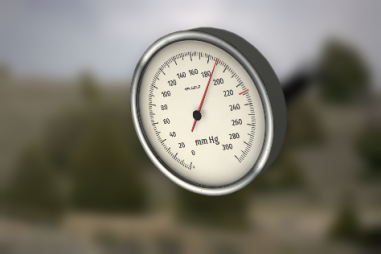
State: **190** mmHg
